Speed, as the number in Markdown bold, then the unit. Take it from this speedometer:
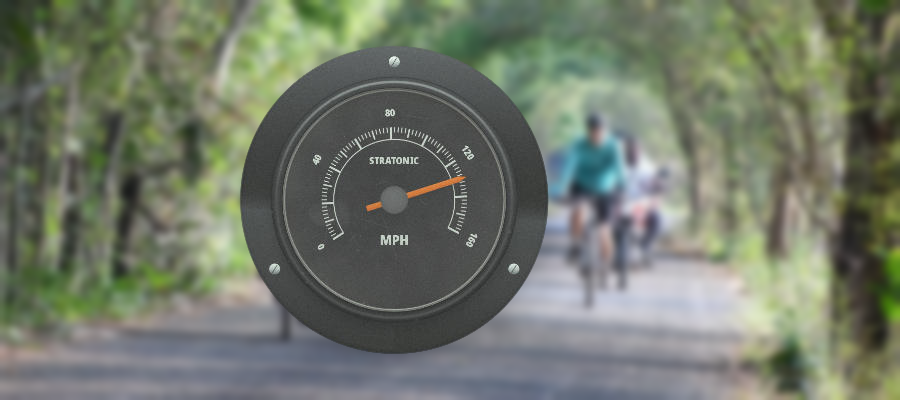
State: **130** mph
